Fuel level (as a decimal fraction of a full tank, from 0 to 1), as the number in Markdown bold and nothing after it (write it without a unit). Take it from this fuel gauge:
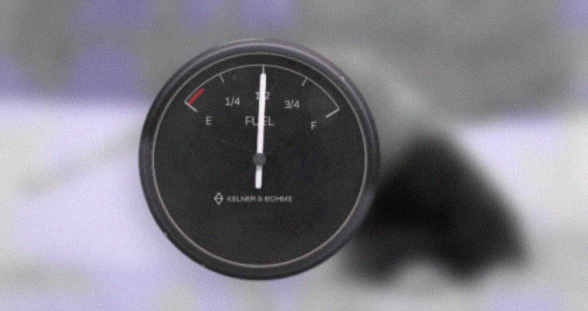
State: **0.5**
